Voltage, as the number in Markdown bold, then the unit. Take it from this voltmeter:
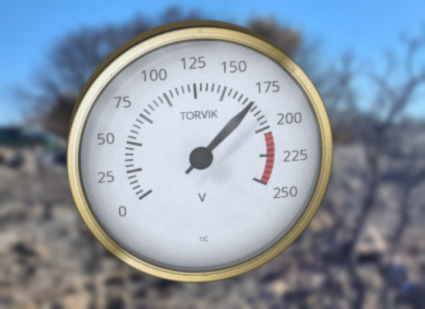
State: **175** V
